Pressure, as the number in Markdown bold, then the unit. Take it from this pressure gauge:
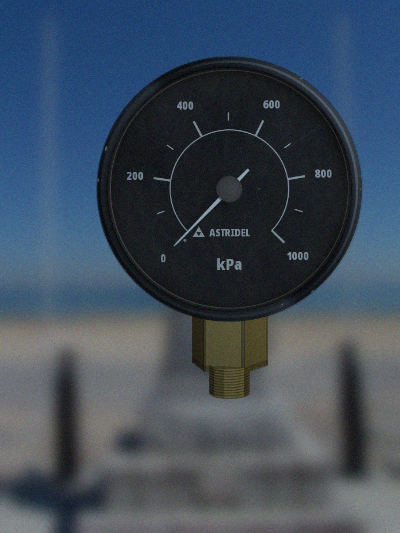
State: **0** kPa
